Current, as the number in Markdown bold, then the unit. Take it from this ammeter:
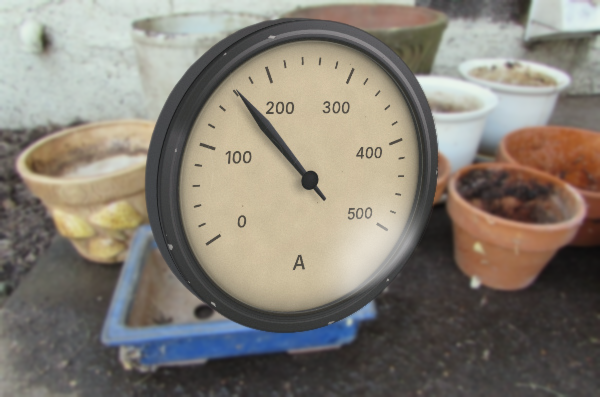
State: **160** A
